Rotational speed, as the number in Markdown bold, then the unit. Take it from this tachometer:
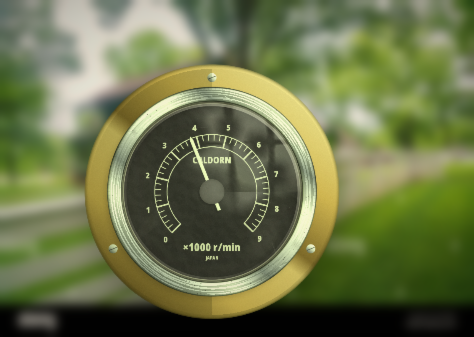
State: **3800** rpm
